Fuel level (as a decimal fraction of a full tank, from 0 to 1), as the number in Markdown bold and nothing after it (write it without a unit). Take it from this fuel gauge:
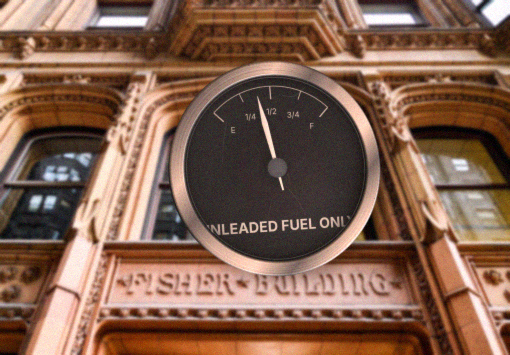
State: **0.375**
